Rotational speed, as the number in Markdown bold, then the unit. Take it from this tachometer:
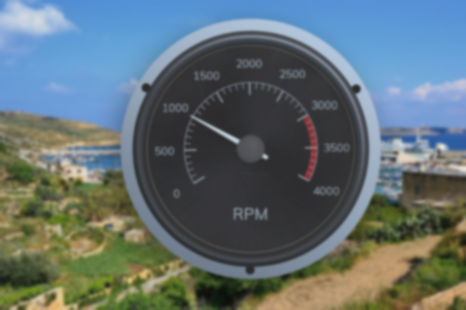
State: **1000** rpm
